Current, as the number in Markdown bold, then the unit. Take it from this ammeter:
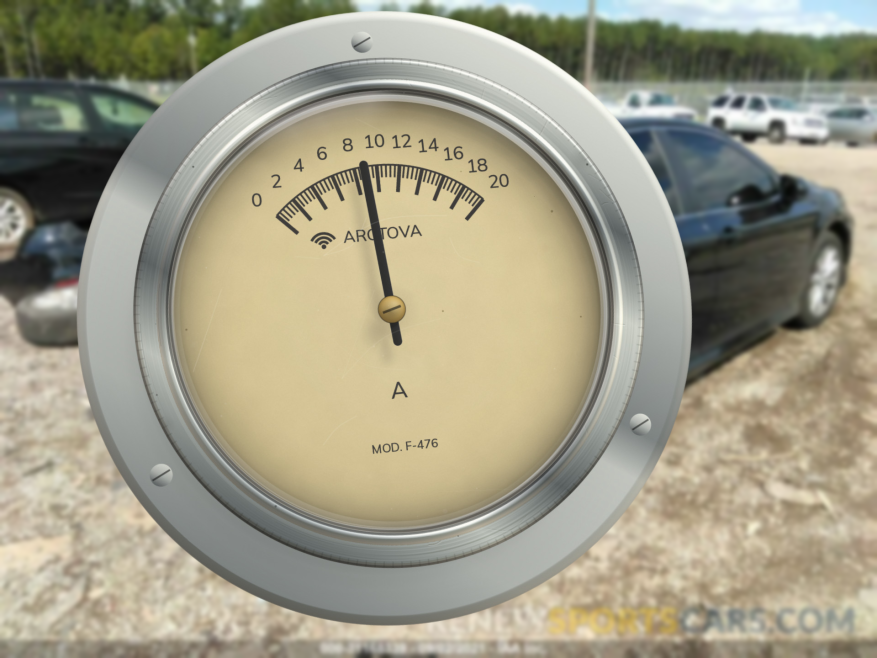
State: **8.8** A
